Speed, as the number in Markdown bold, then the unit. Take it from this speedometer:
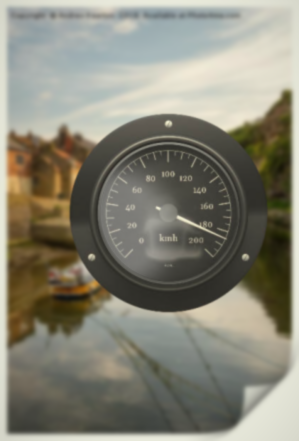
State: **185** km/h
